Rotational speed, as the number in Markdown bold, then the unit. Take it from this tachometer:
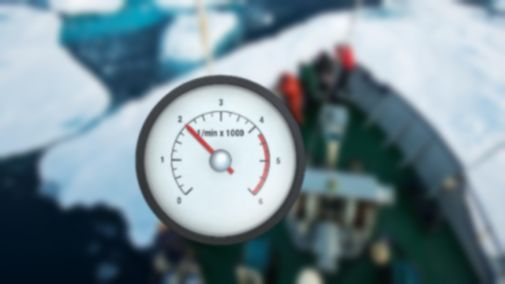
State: **2000** rpm
